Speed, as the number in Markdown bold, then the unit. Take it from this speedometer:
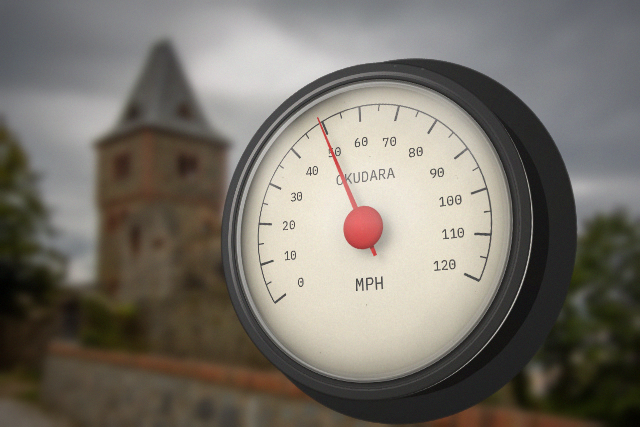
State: **50** mph
